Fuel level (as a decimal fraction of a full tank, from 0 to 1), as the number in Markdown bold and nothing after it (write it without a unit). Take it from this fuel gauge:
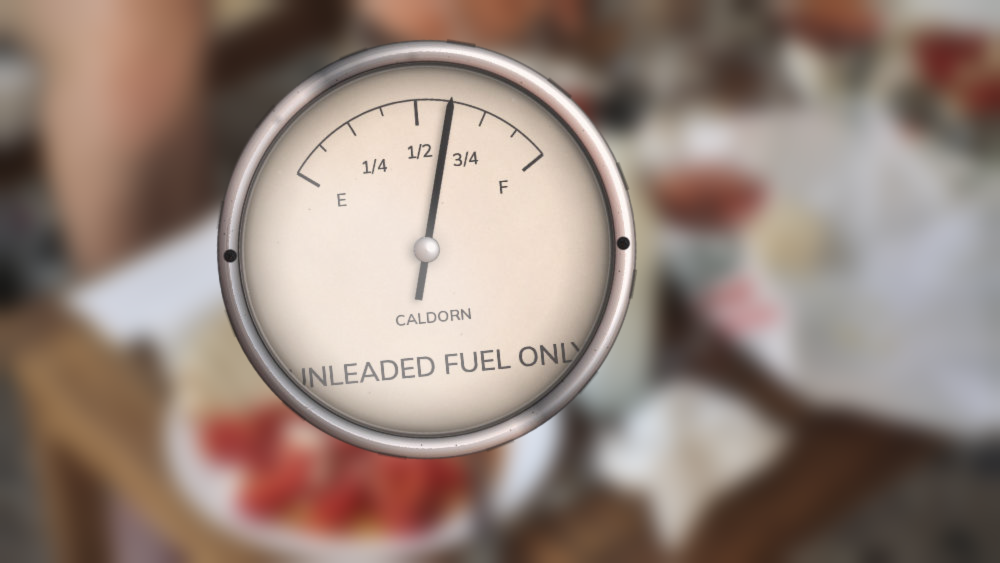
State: **0.625**
